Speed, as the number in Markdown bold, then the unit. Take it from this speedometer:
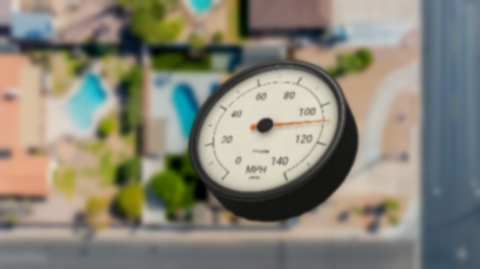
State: **110** mph
